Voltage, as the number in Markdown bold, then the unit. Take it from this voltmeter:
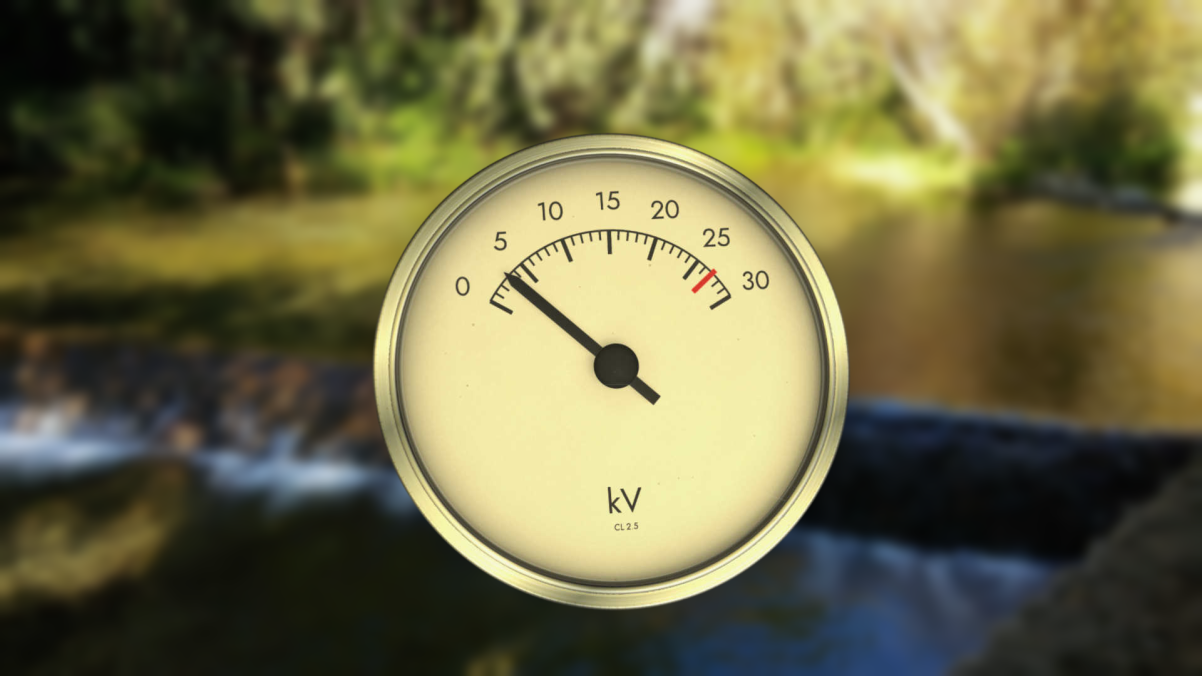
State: **3** kV
